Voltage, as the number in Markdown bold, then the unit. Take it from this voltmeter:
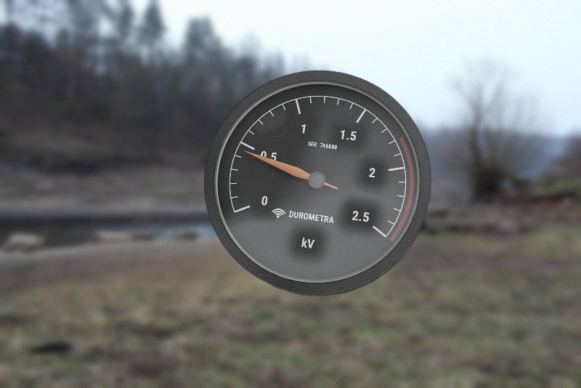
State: **0.45** kV
